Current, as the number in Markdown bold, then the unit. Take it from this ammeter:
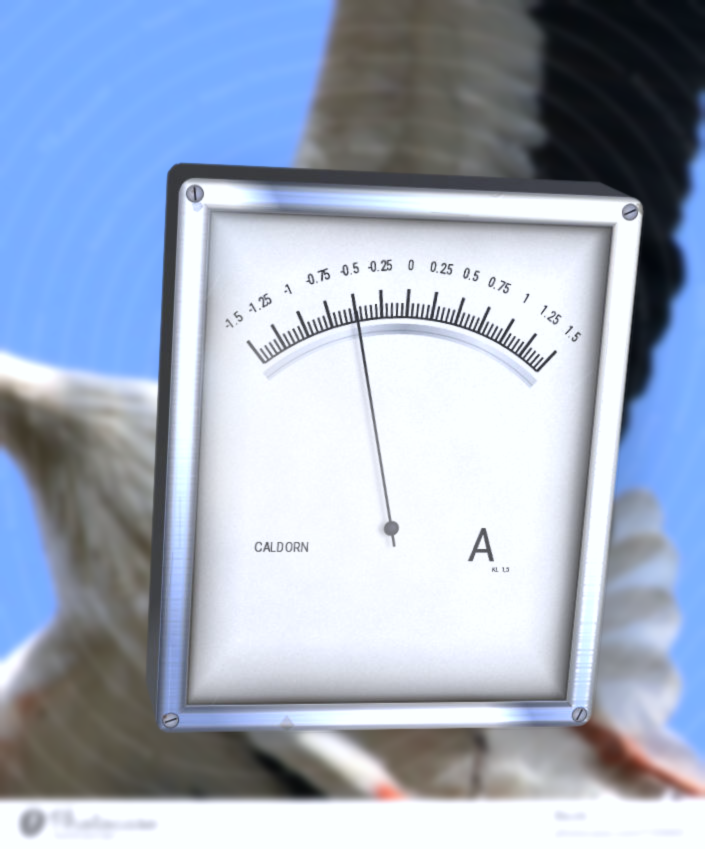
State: **-0.5** A
